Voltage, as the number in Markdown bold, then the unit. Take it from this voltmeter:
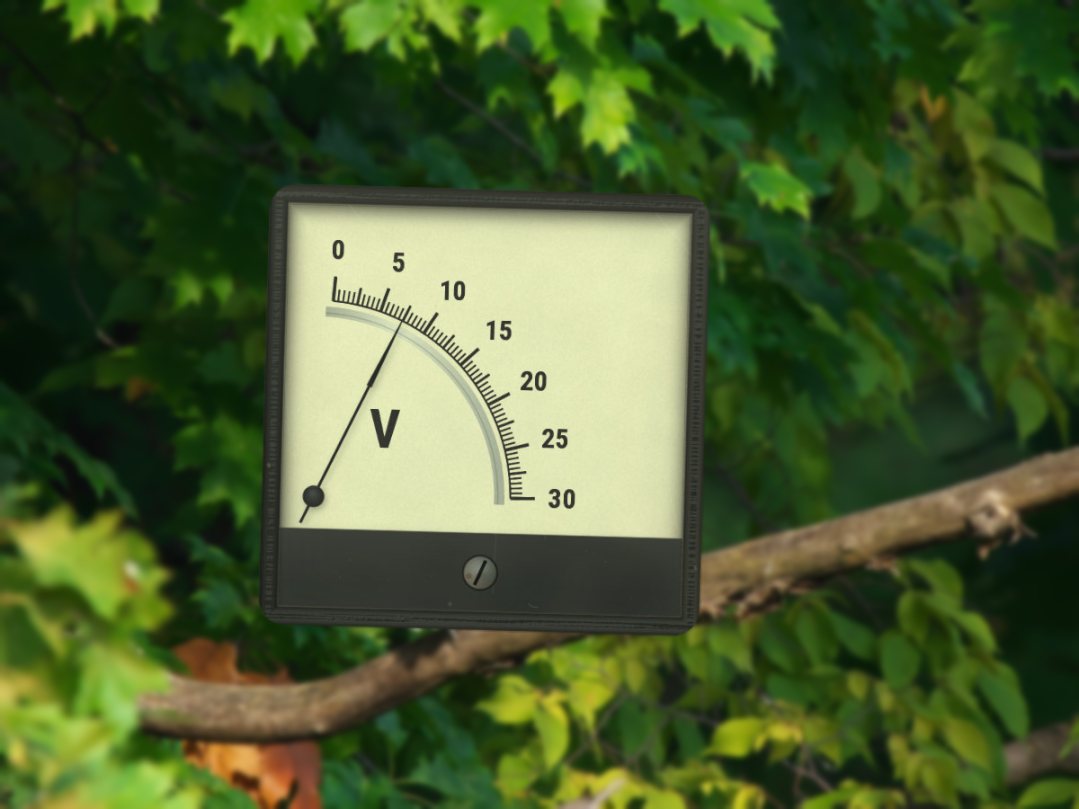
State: **7.5** V
